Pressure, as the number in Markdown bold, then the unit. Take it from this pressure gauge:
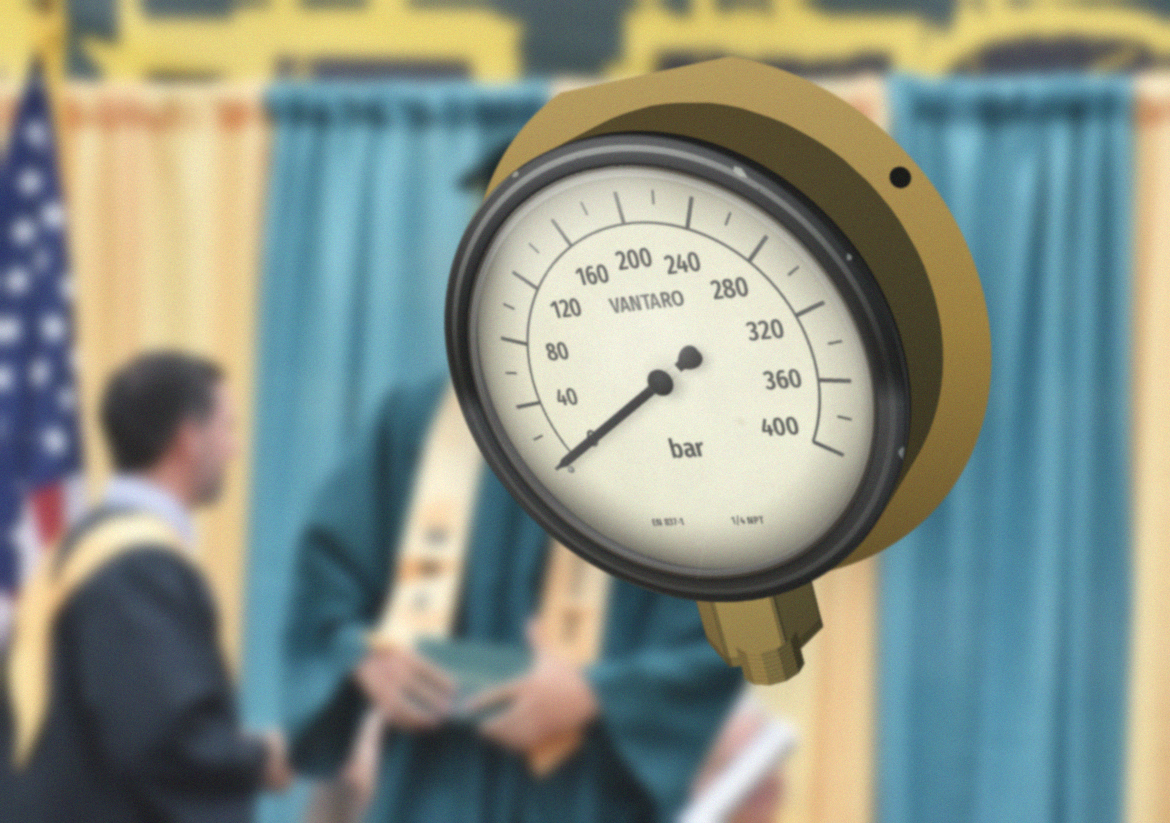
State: **0** bar
